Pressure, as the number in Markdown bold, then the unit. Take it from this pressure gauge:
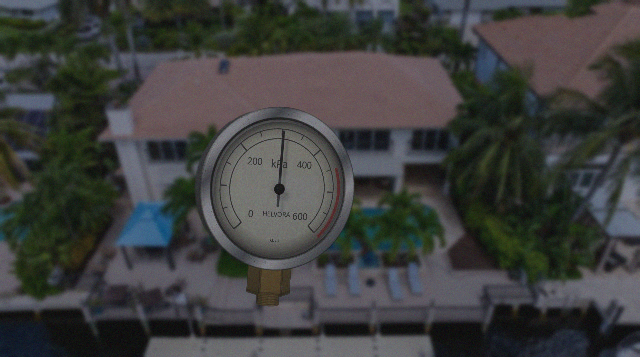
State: **300** kPa
